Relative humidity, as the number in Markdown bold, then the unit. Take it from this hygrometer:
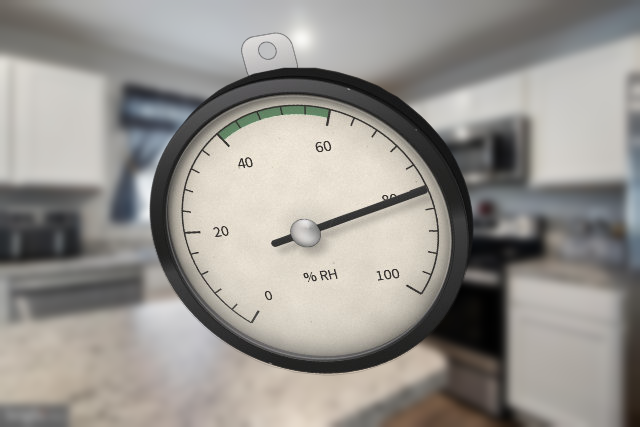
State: **80** %
